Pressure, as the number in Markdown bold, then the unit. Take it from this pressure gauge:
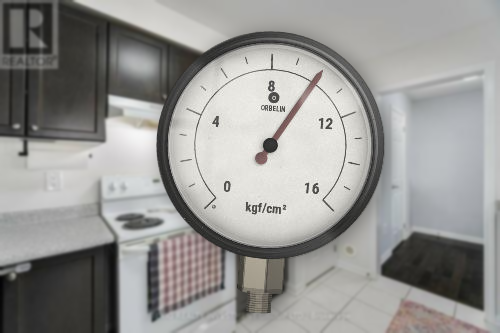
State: **10** kg/cm²
